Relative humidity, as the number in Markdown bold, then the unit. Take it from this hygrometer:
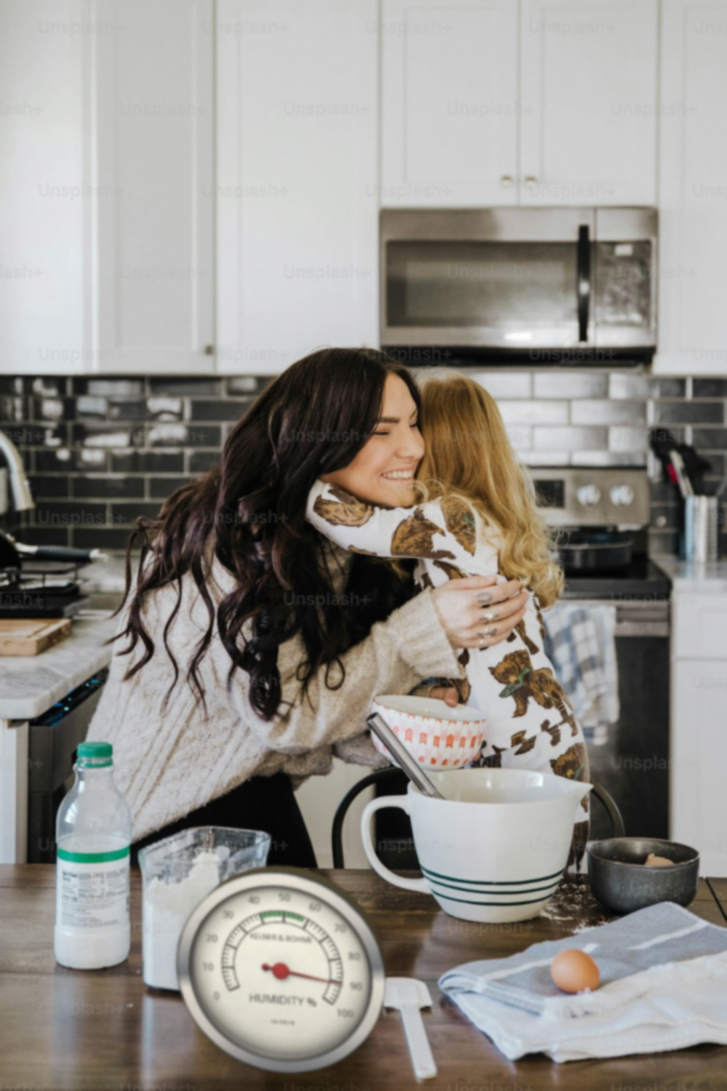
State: **90** %
